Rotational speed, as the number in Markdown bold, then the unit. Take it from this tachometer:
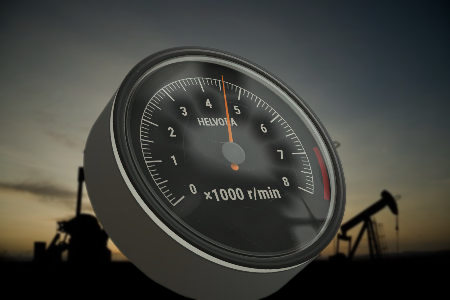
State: **4500** rpm
